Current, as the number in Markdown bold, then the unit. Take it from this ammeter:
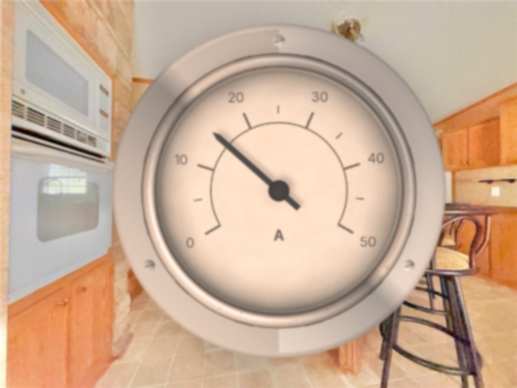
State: **15** A
